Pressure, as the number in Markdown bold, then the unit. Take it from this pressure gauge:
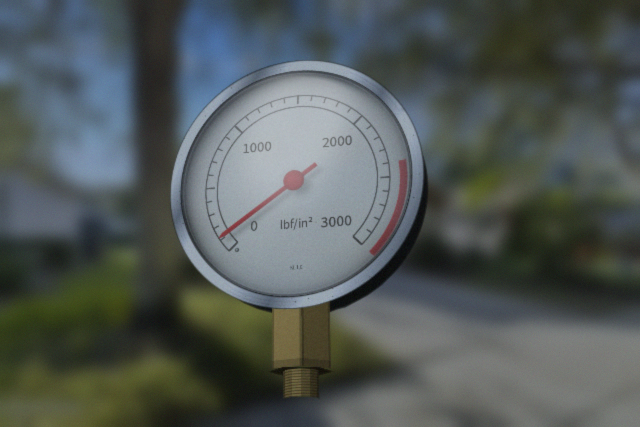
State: **100** psi
